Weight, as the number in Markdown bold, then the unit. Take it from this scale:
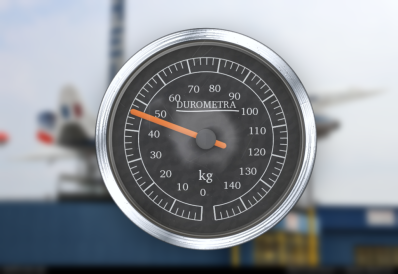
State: **46** kg
